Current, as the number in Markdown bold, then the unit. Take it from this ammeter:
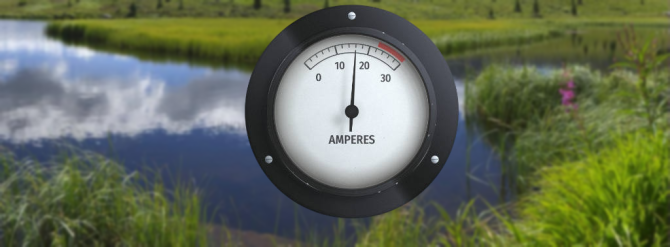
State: **16** A
